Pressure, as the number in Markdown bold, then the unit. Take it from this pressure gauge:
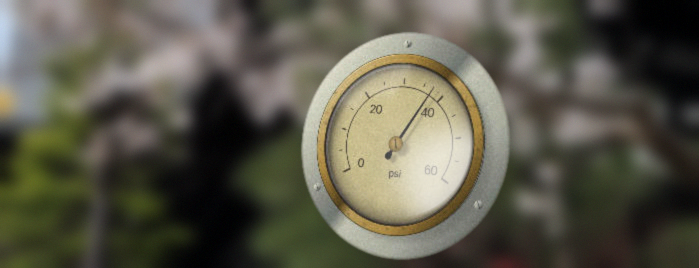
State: **37.5** psi
